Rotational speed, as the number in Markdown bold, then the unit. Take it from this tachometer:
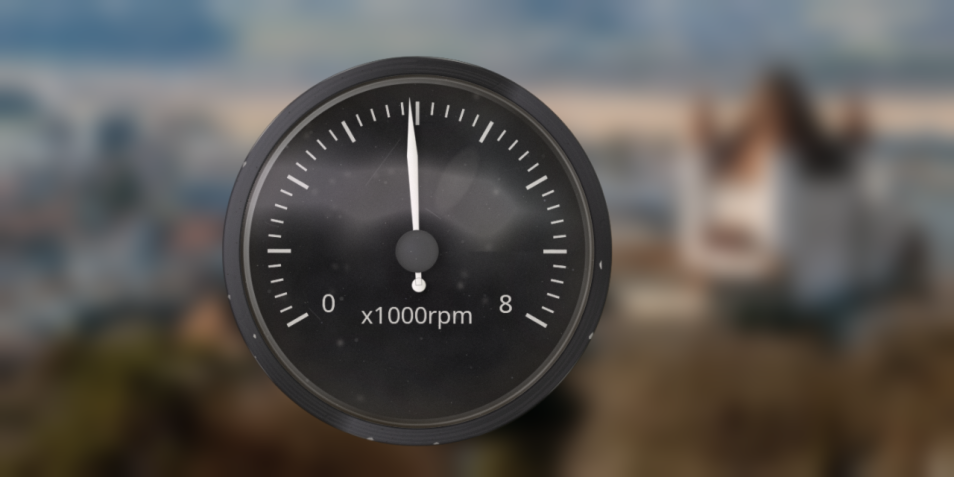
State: **3900** rpm
